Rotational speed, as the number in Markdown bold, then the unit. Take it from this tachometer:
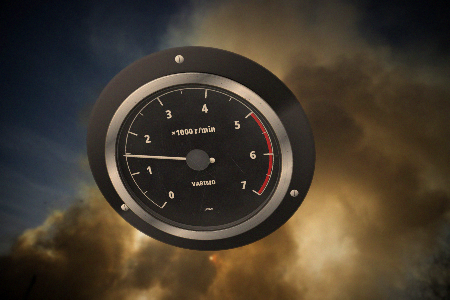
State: **1500** rpm
